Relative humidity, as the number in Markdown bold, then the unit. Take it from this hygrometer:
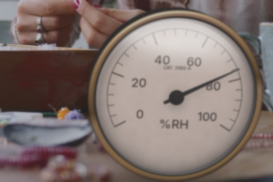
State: **76** %
